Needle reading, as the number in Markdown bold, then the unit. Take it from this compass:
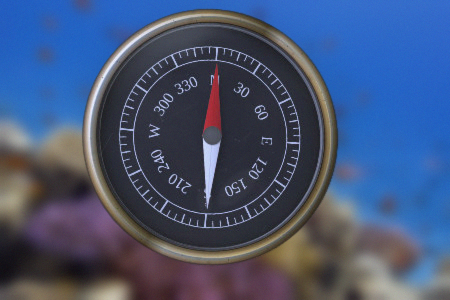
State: **0** °
